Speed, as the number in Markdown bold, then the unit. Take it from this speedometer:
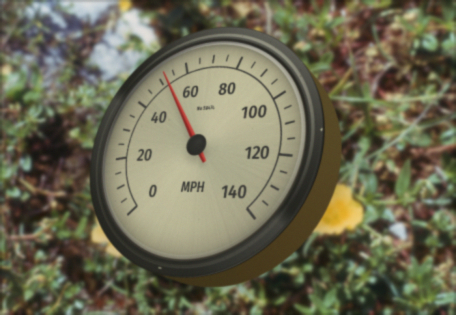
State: **52.5** mph
